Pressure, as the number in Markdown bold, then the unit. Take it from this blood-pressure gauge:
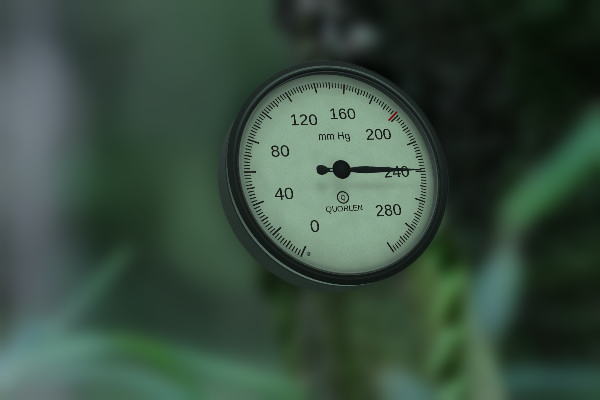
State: **240** mmHg
